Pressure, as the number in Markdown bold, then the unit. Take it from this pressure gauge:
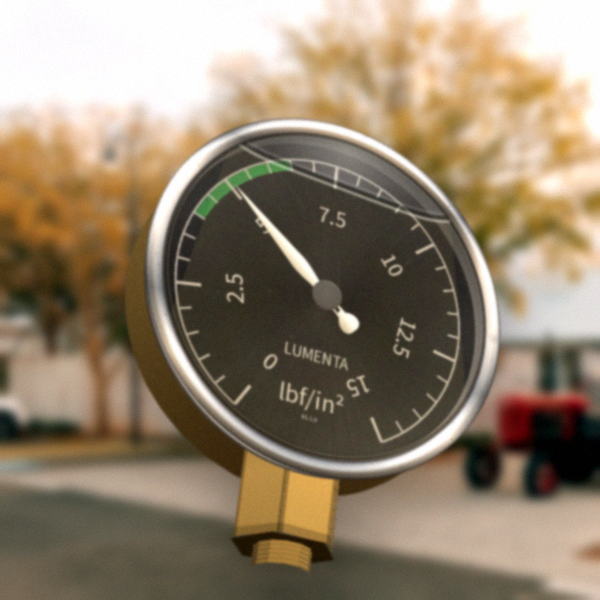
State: **5** psi
